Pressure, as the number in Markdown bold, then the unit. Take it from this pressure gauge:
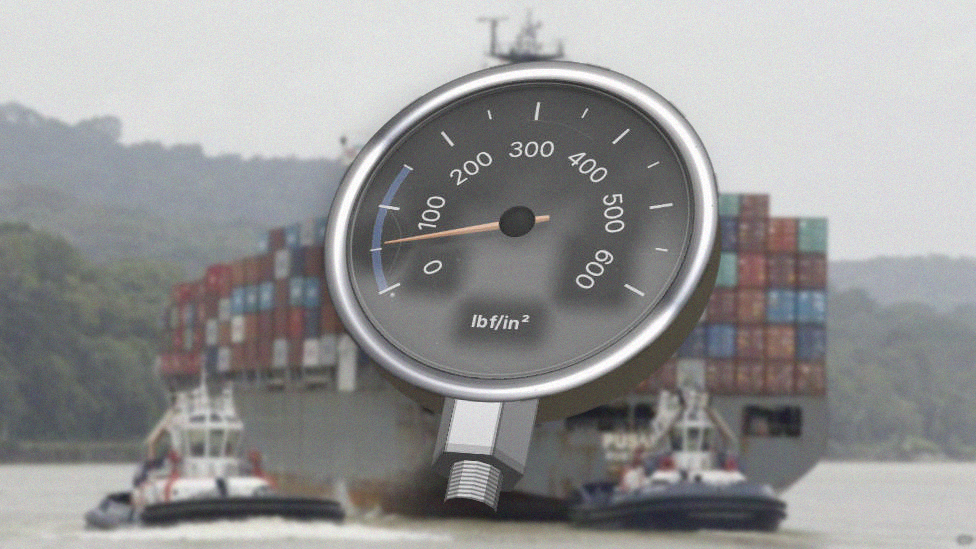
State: **50** psi
